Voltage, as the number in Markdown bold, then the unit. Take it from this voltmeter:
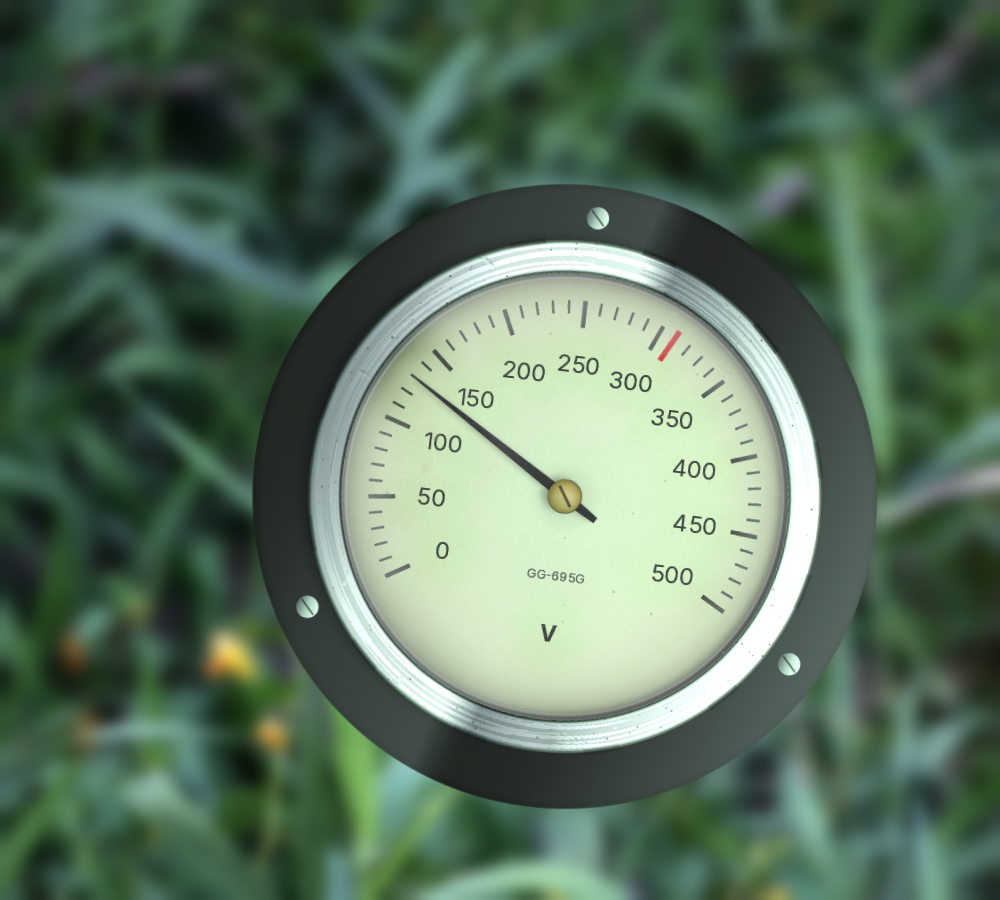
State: **130** V
